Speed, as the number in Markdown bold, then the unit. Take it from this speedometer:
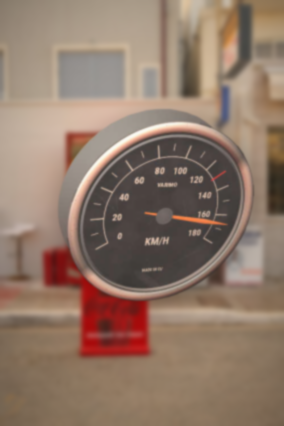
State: **165** km/h
